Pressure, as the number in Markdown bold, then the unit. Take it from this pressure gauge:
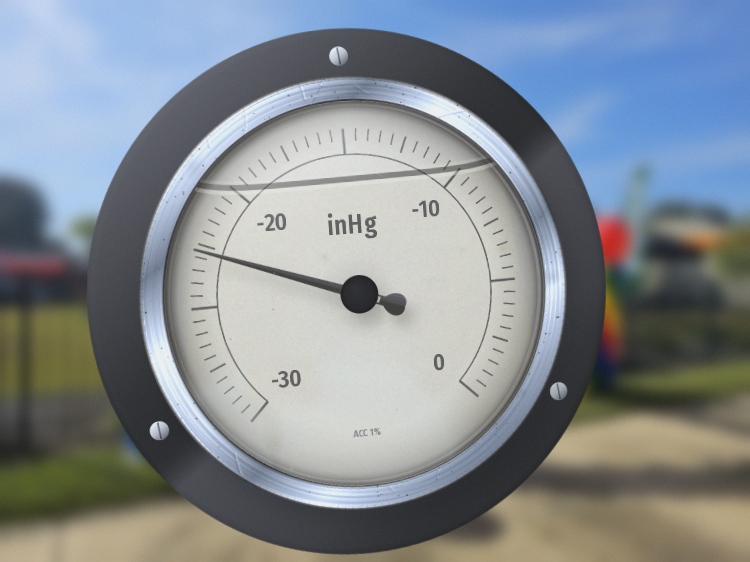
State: **-22.75** inHg
